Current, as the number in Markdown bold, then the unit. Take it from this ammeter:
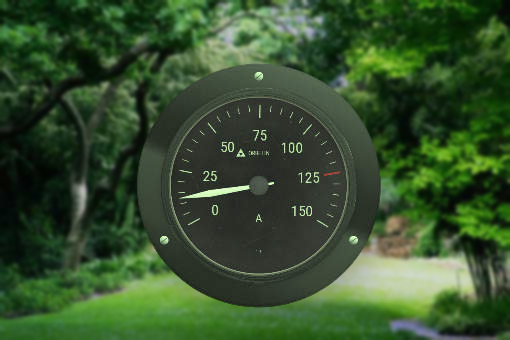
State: **12.5** A
